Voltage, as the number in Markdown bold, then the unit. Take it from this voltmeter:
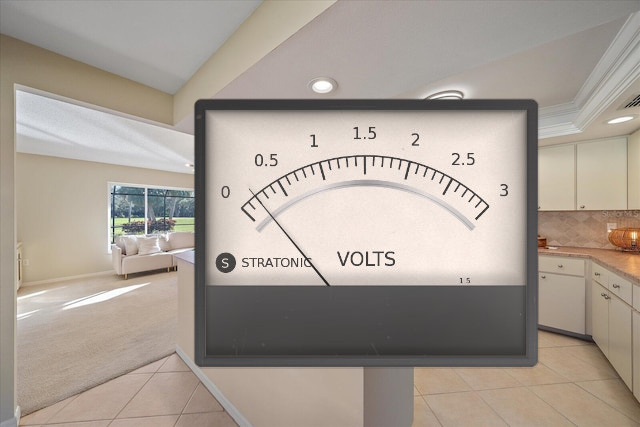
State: **0.2** V
